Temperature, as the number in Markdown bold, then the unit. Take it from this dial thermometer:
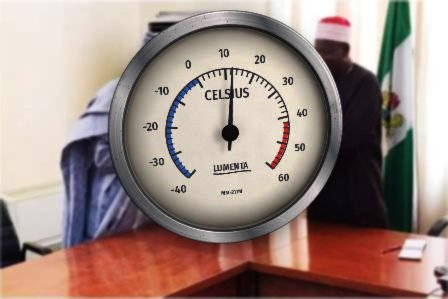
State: **12** °C
